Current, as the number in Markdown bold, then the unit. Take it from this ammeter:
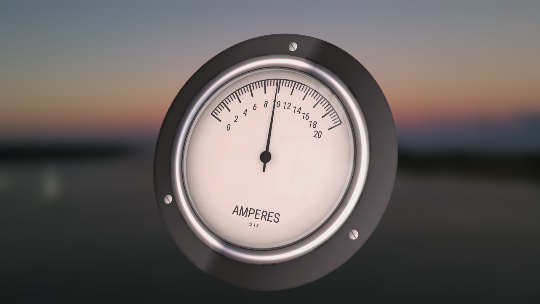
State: **10** A
